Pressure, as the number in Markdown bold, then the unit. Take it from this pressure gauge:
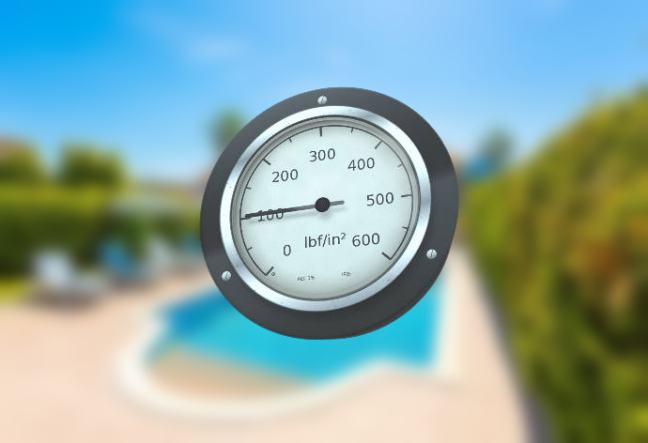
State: **100** psi
